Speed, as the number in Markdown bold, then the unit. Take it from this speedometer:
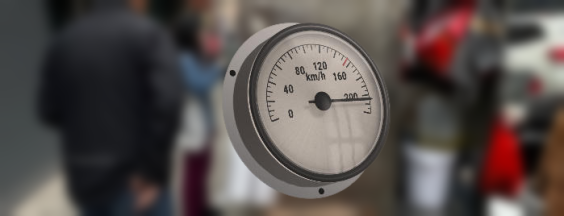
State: **205** km/h
